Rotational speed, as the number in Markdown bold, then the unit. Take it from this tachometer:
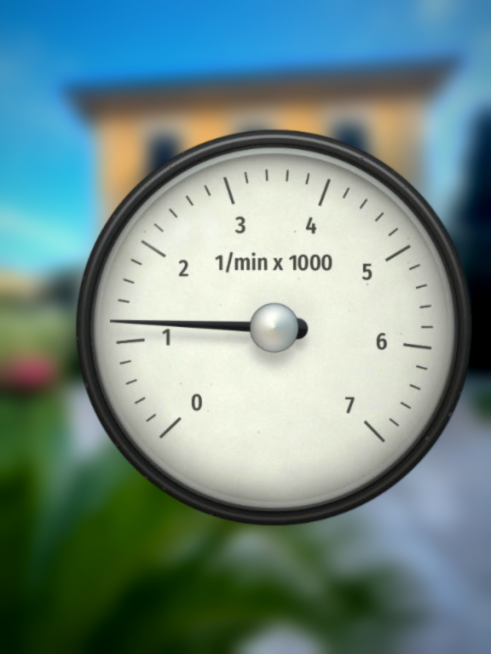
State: **1200** rpm
